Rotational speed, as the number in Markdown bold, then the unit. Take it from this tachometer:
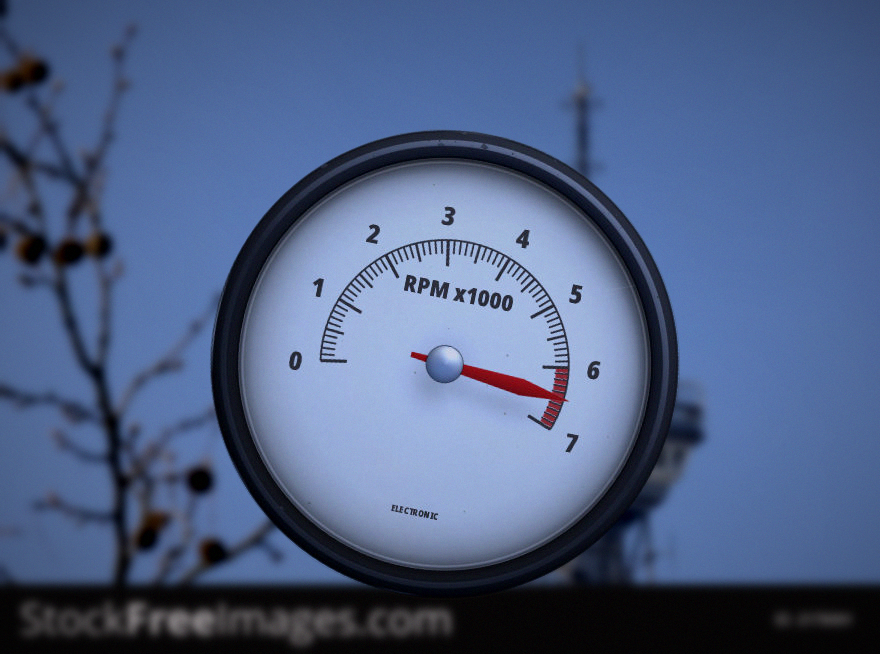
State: **6500** rpm
